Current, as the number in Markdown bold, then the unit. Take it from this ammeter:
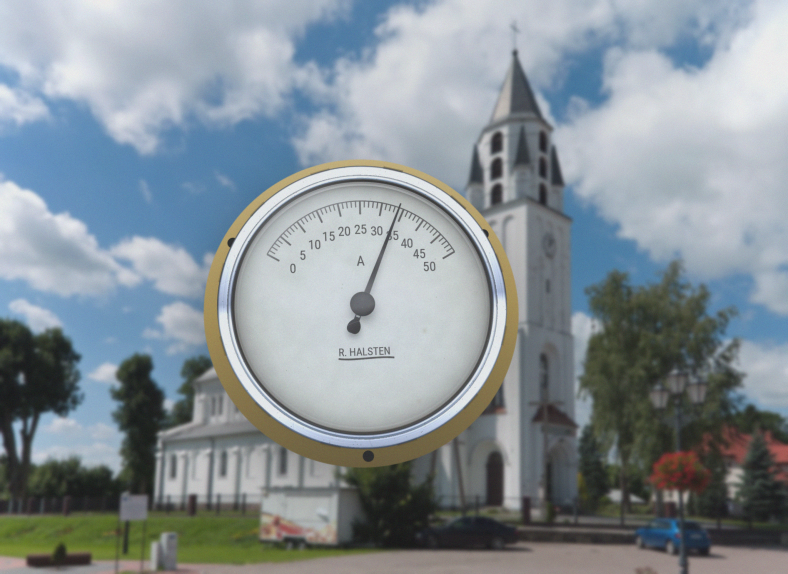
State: **34** A
